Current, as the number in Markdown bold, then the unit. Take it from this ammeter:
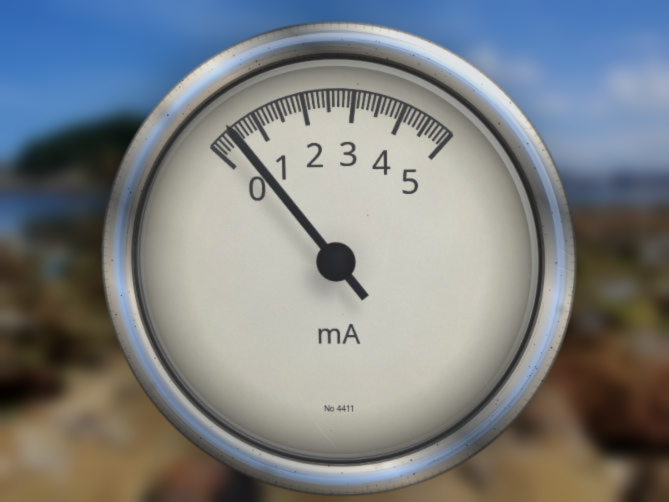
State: **0.5** mA
